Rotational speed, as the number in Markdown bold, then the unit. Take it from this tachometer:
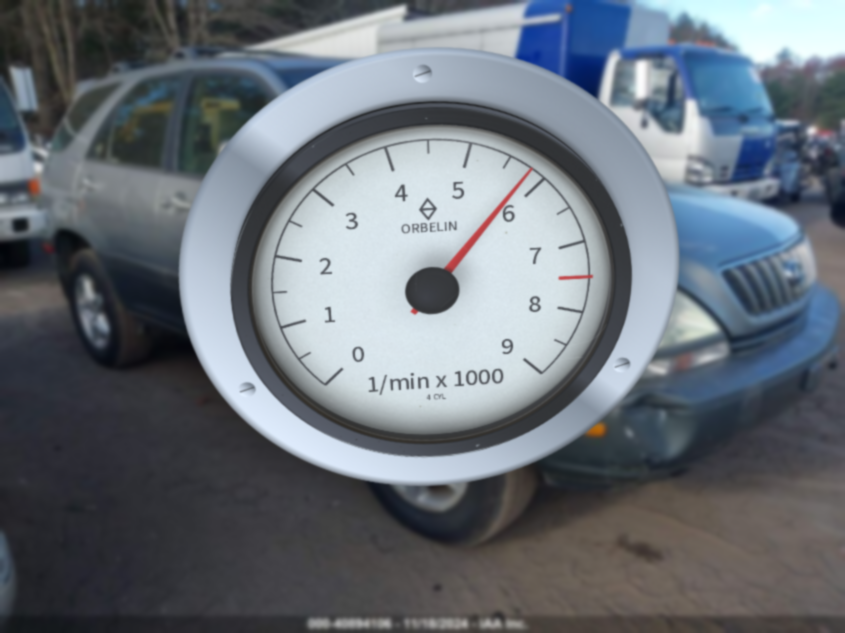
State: **5750** rpm
